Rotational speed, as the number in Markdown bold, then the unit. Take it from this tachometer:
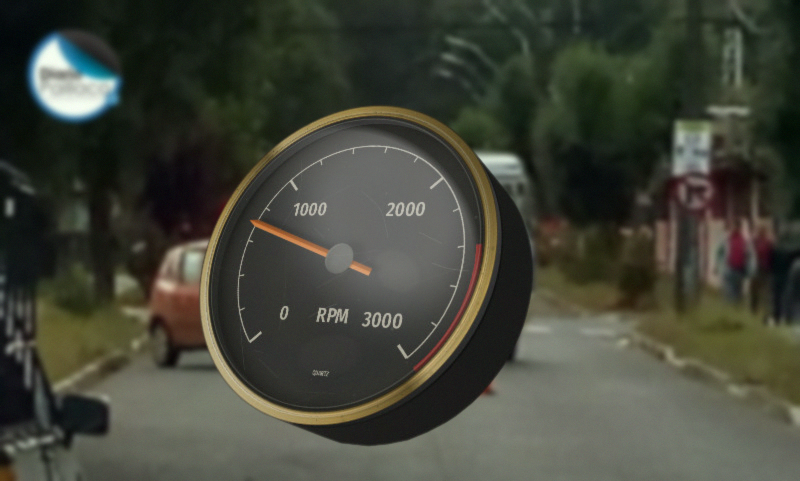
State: **700** rpm
